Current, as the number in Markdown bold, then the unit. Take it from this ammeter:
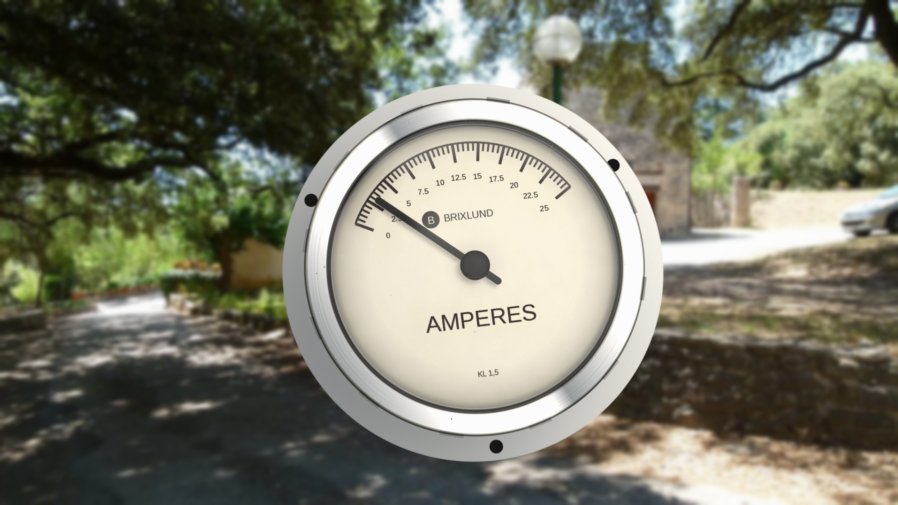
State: **3** A
